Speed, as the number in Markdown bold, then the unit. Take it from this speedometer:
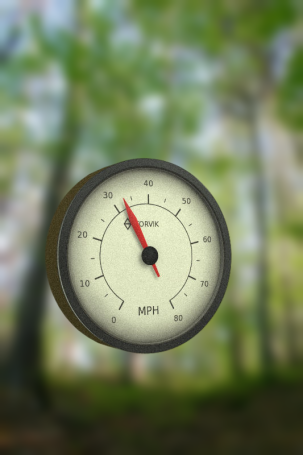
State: **32.5** mph
